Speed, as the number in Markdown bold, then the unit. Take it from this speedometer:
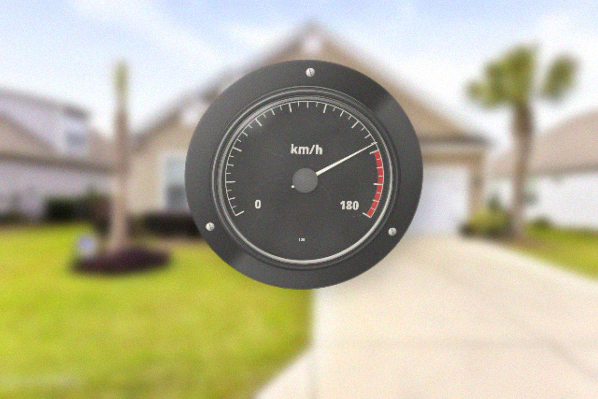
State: **135** km/h
